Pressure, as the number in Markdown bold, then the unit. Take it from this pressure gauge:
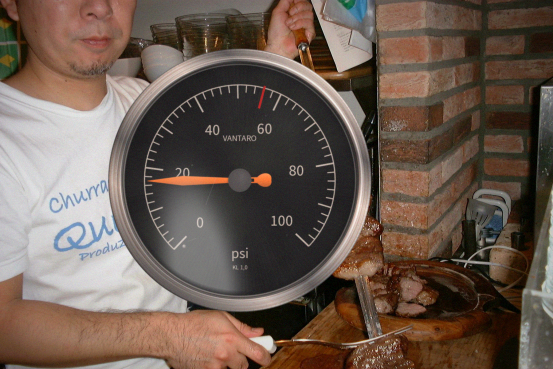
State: **17** psi
